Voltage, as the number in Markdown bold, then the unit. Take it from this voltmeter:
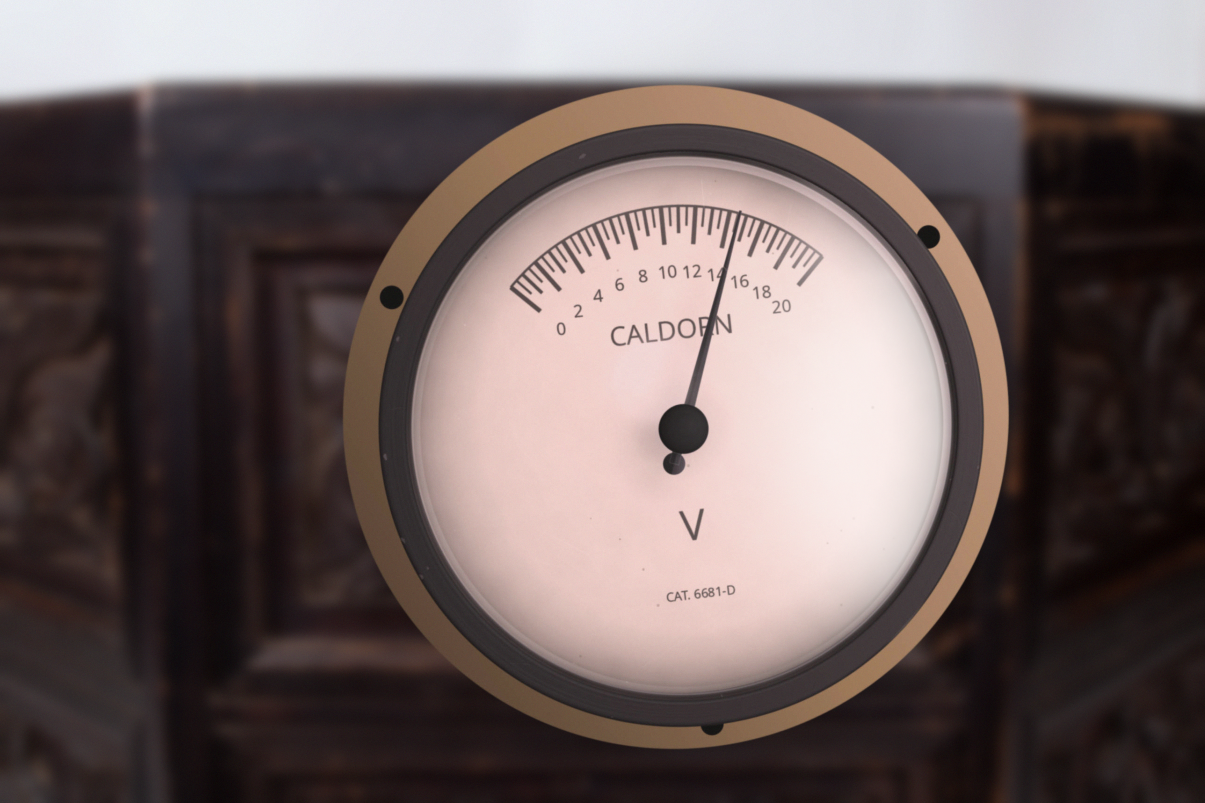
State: **14.5** V
